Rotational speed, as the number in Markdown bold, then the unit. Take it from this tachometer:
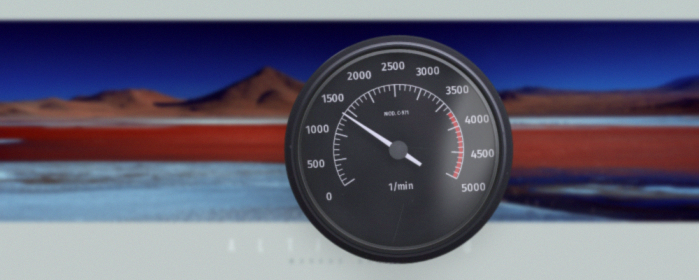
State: **1400** rpm
